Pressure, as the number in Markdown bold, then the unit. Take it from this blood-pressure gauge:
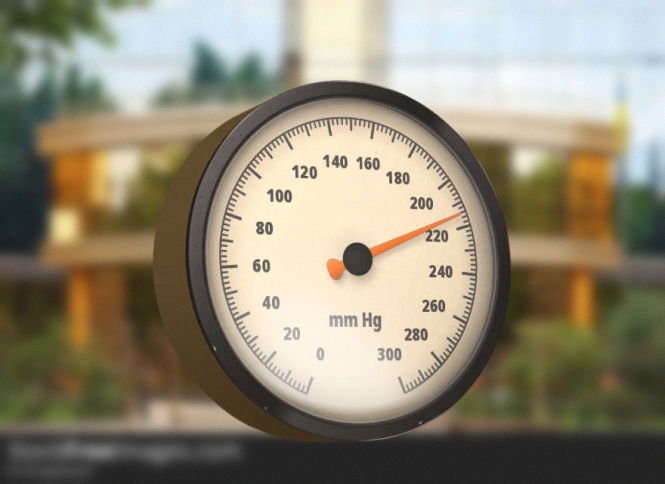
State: **214** mmHg
